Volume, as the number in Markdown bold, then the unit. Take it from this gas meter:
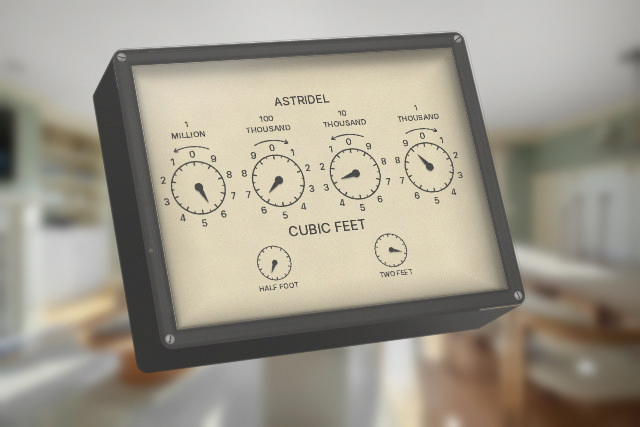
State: **562900** ft³
